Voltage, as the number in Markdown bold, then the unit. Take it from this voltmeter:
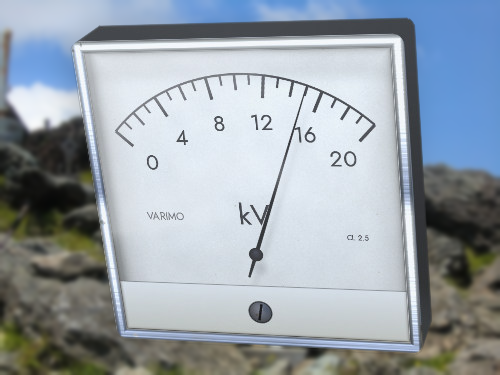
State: **15** kV
